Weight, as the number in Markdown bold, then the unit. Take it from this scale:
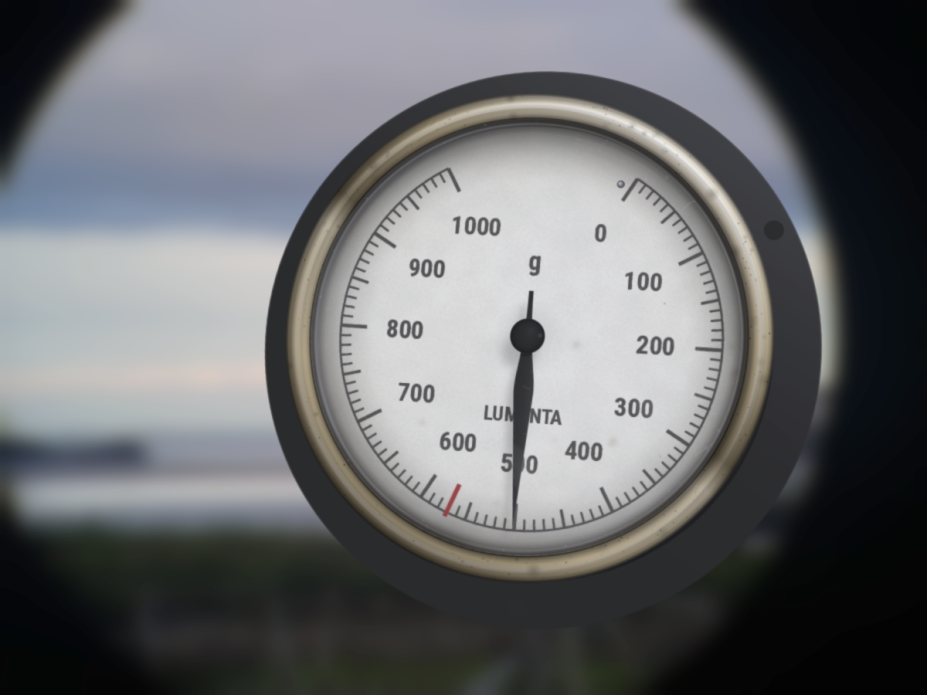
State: **500** g
